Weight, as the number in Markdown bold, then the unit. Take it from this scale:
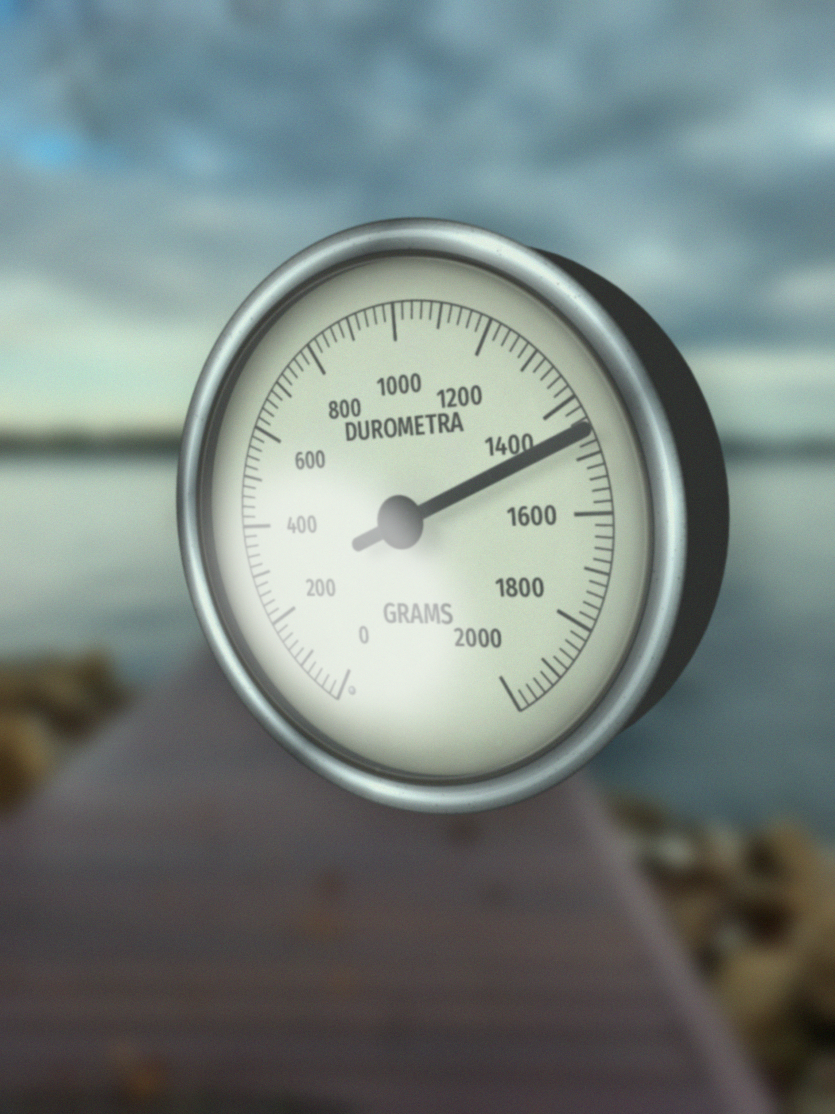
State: **1460** g
